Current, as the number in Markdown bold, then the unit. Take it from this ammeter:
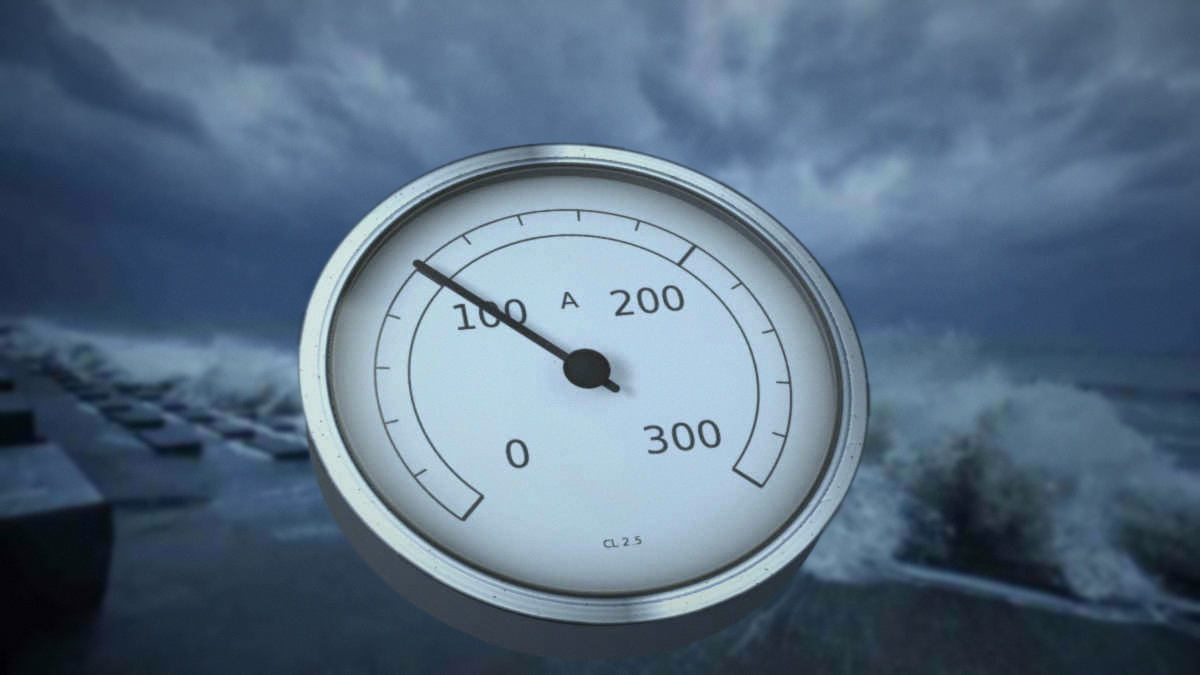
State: **100** A
